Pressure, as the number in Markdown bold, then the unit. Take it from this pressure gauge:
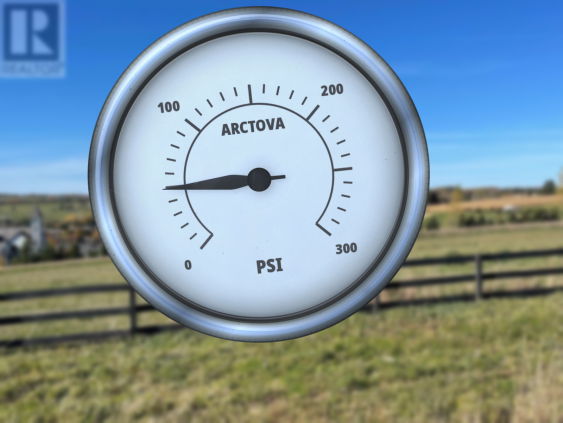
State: **50** psi
